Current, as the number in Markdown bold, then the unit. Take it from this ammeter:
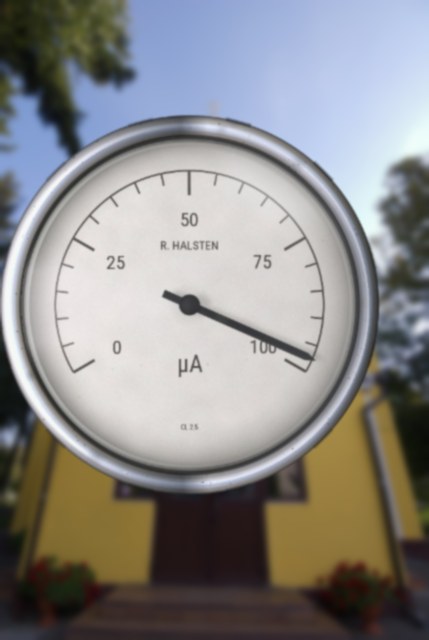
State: **97.5** µA
